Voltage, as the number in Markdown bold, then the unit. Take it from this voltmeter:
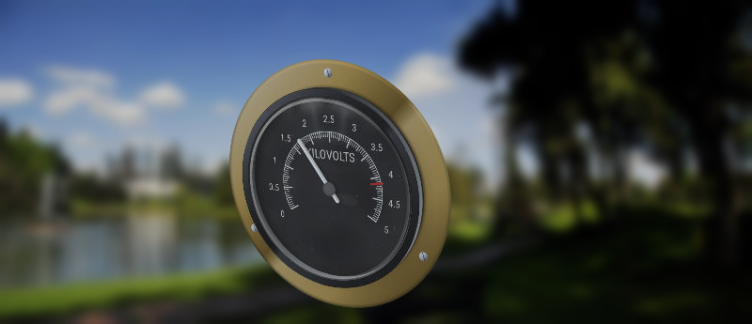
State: **1.75** kV
